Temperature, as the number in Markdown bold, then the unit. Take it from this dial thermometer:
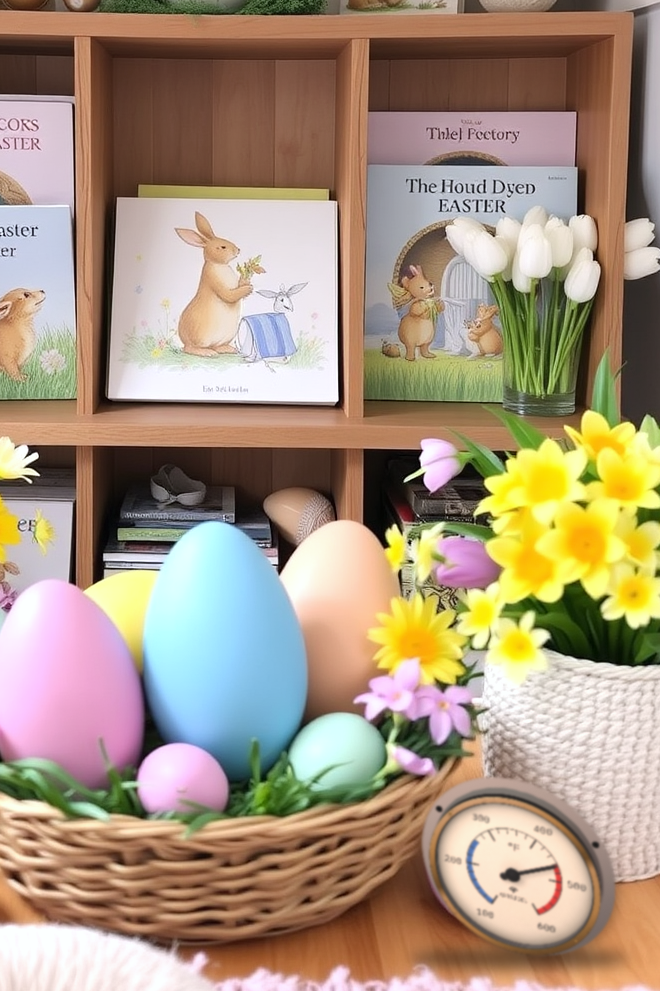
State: **460** °F
